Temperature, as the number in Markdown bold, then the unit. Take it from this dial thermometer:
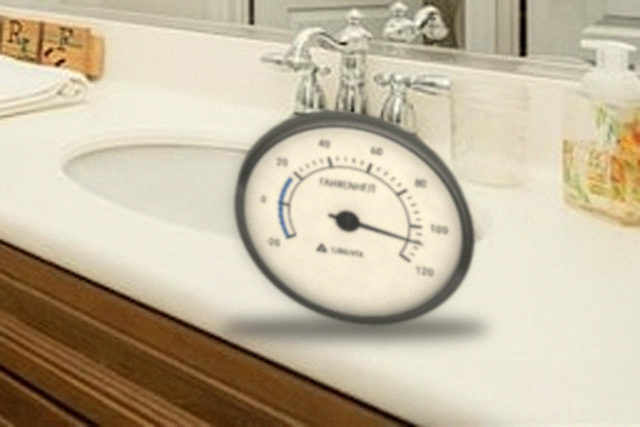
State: **108** °F
